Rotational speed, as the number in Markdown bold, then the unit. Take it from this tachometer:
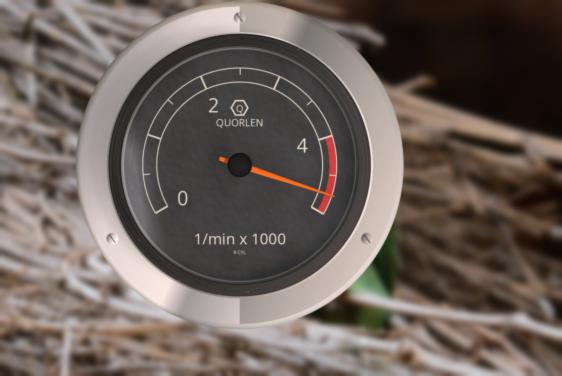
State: **4750** rpm
